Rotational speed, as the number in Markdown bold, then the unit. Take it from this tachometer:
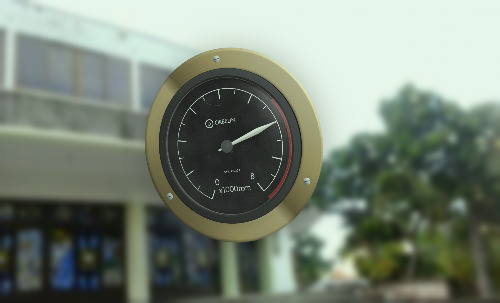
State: **6000** rpm
